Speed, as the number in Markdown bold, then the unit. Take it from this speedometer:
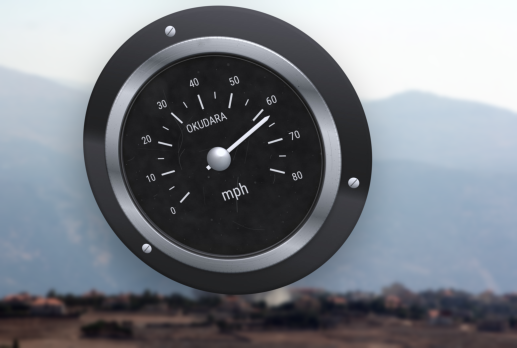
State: **62.5** mph
